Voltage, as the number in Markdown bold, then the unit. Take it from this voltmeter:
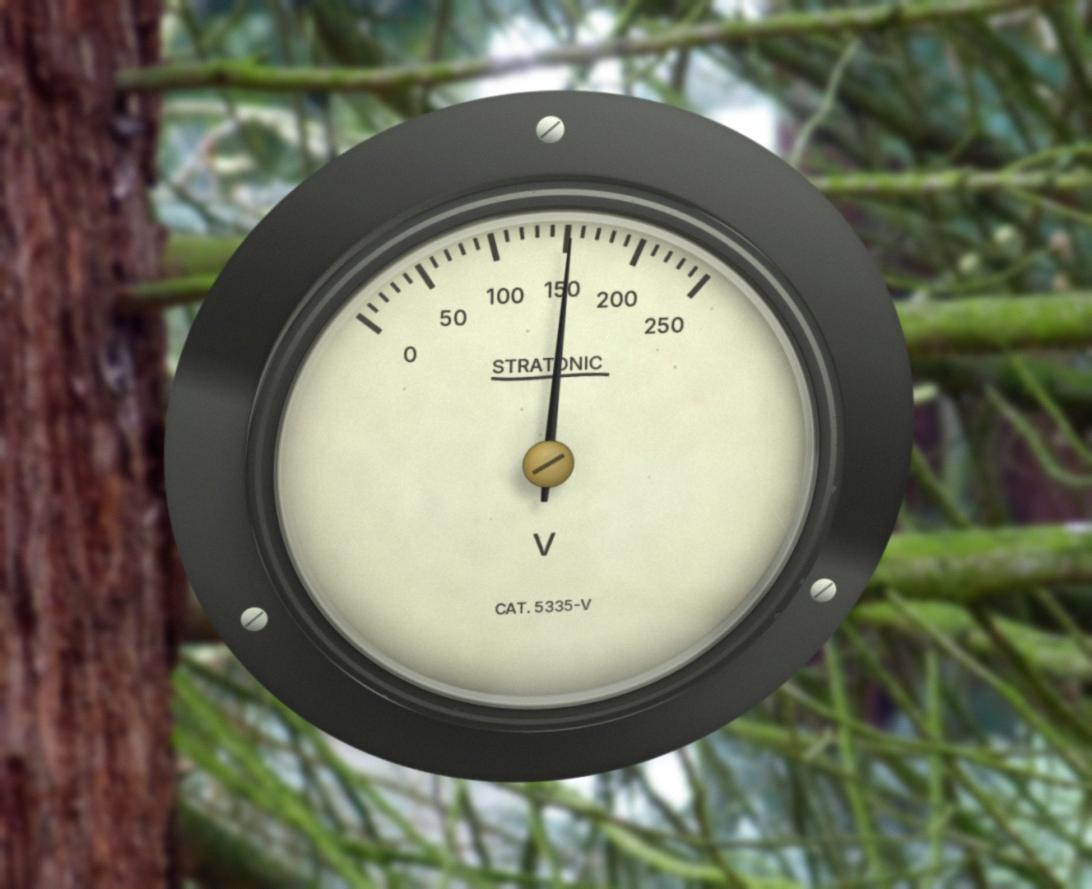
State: **150** V
